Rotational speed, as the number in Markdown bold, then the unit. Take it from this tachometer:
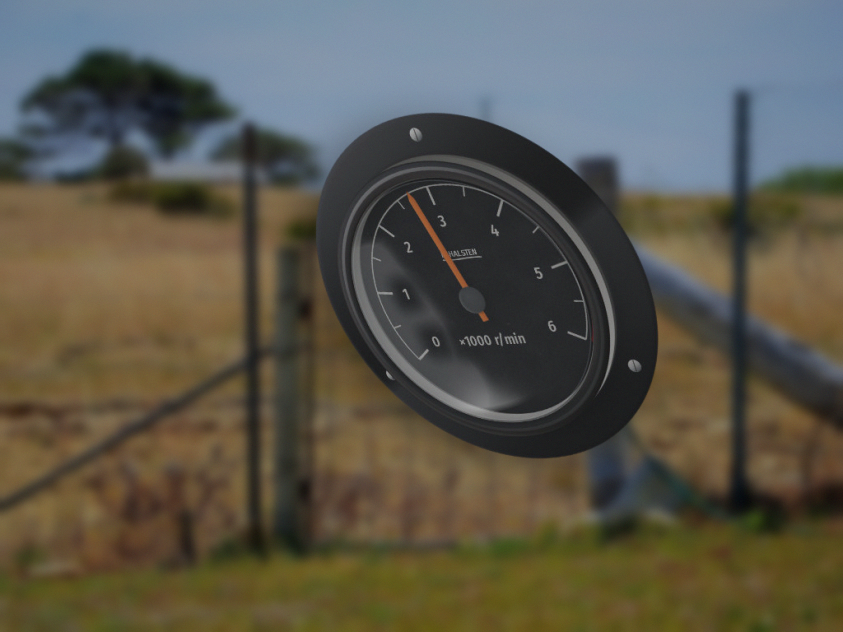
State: **2750** rpm
